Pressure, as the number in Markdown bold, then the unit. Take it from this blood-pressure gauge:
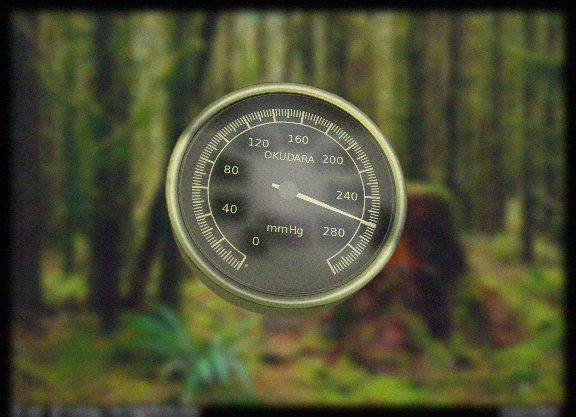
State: **260** mmHg
